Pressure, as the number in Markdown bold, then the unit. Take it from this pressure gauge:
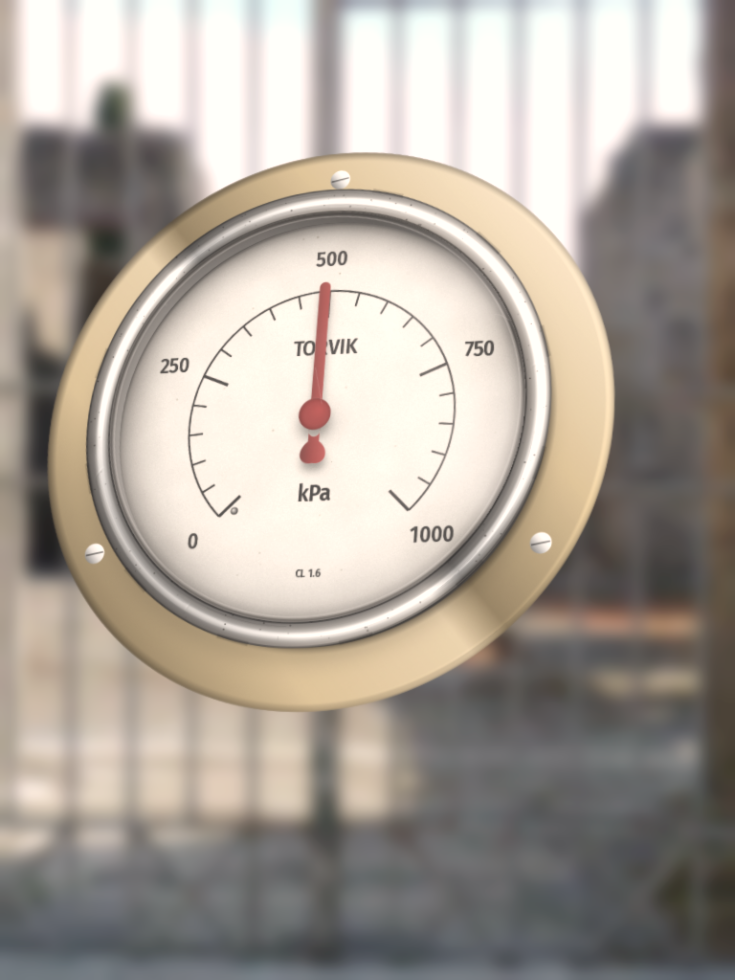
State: **500** kPa
